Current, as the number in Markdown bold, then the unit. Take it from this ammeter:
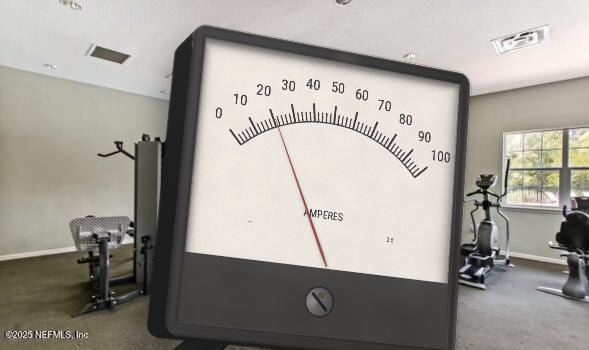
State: **20** A
